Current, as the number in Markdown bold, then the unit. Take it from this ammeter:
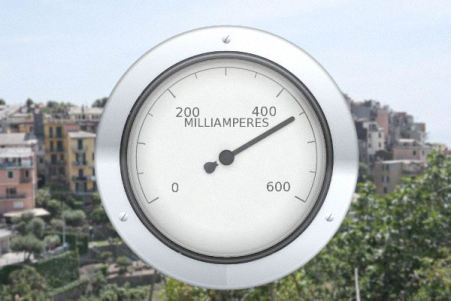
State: **450** mA
